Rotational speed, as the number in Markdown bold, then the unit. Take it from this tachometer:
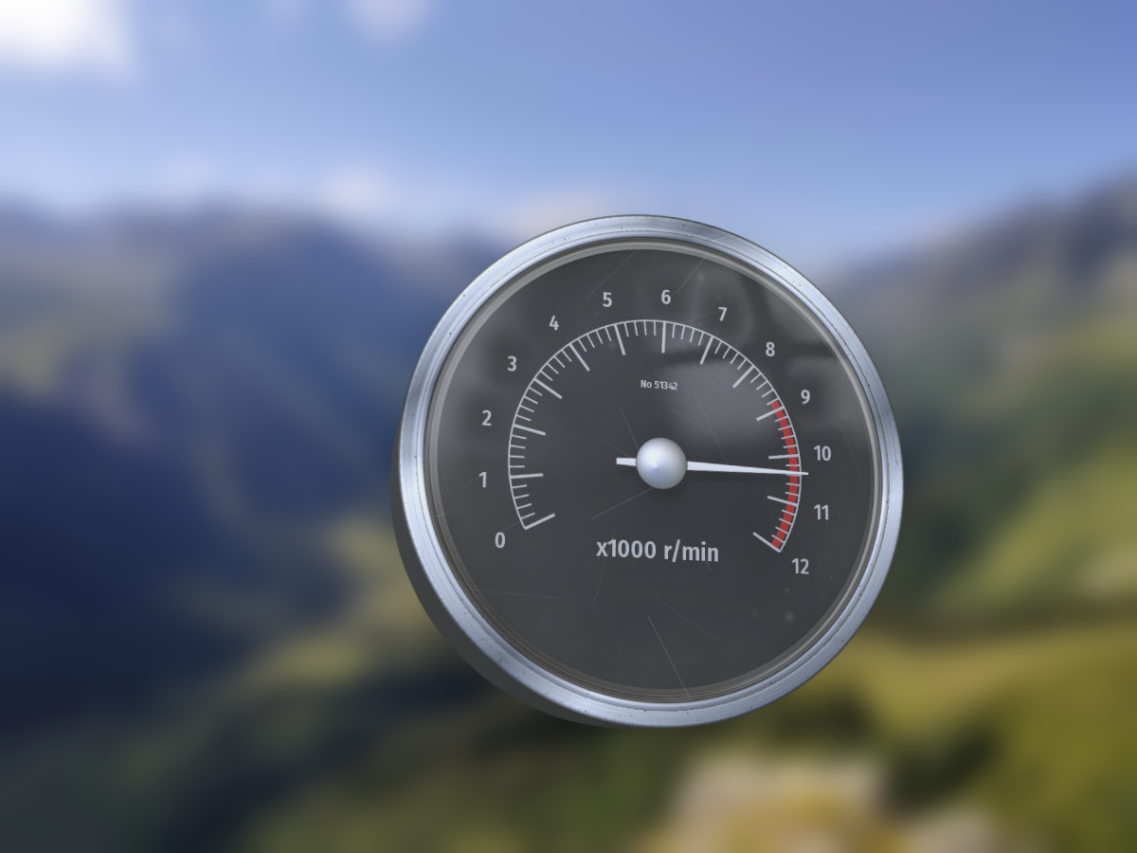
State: **10400** rpm
